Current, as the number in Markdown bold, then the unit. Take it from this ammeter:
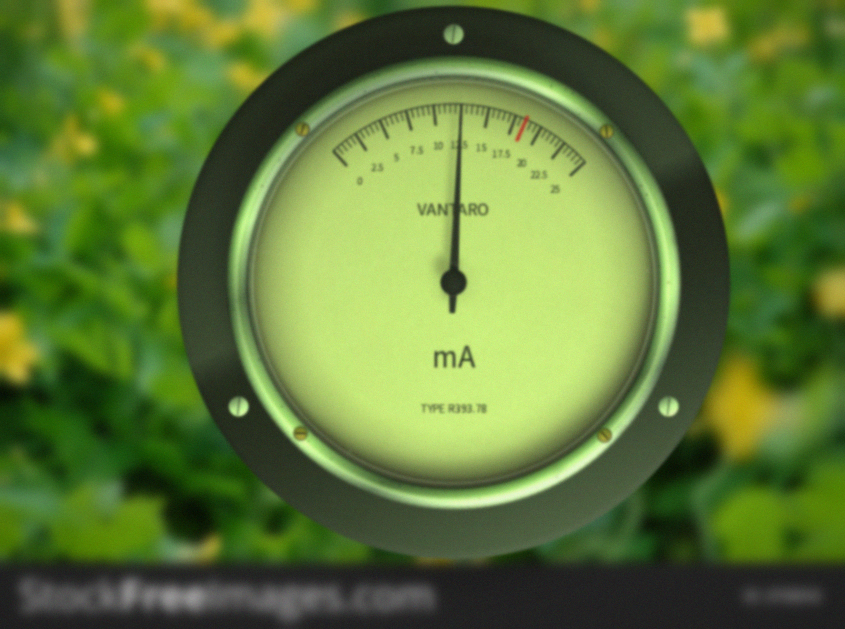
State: **12.5** mA
